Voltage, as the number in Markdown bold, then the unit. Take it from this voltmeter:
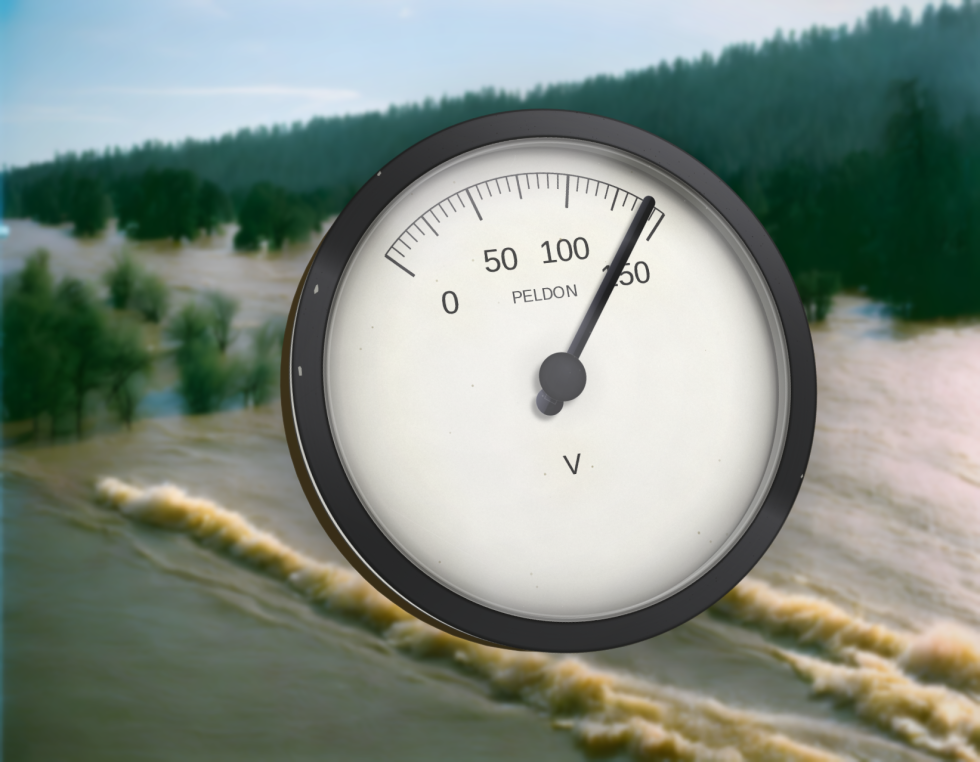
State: **140** V
